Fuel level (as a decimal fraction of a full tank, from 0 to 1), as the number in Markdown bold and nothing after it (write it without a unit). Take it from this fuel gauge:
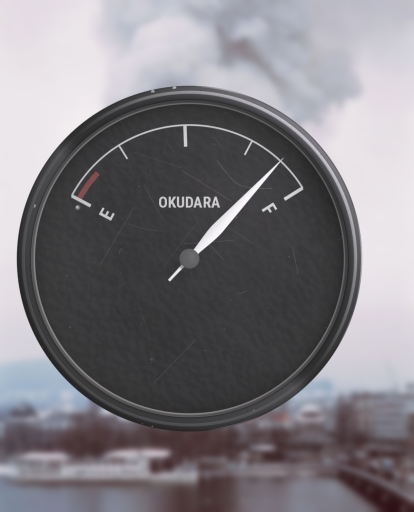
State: **0.875**
